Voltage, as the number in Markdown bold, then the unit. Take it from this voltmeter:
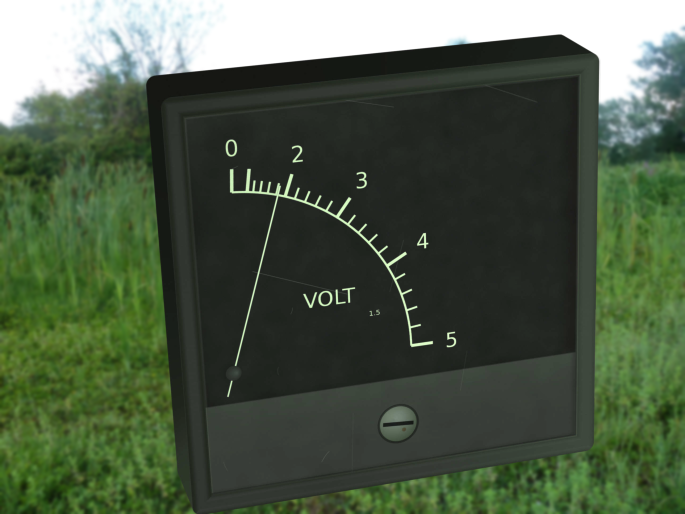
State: **1.8** V
